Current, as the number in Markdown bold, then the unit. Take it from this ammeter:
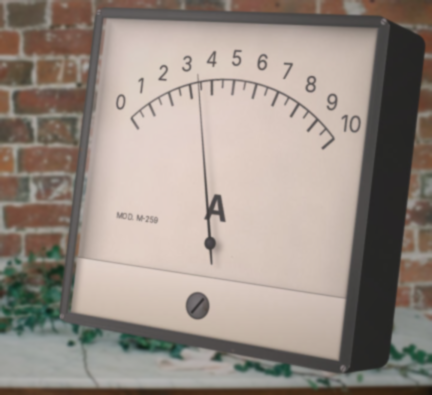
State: **3.5** A
